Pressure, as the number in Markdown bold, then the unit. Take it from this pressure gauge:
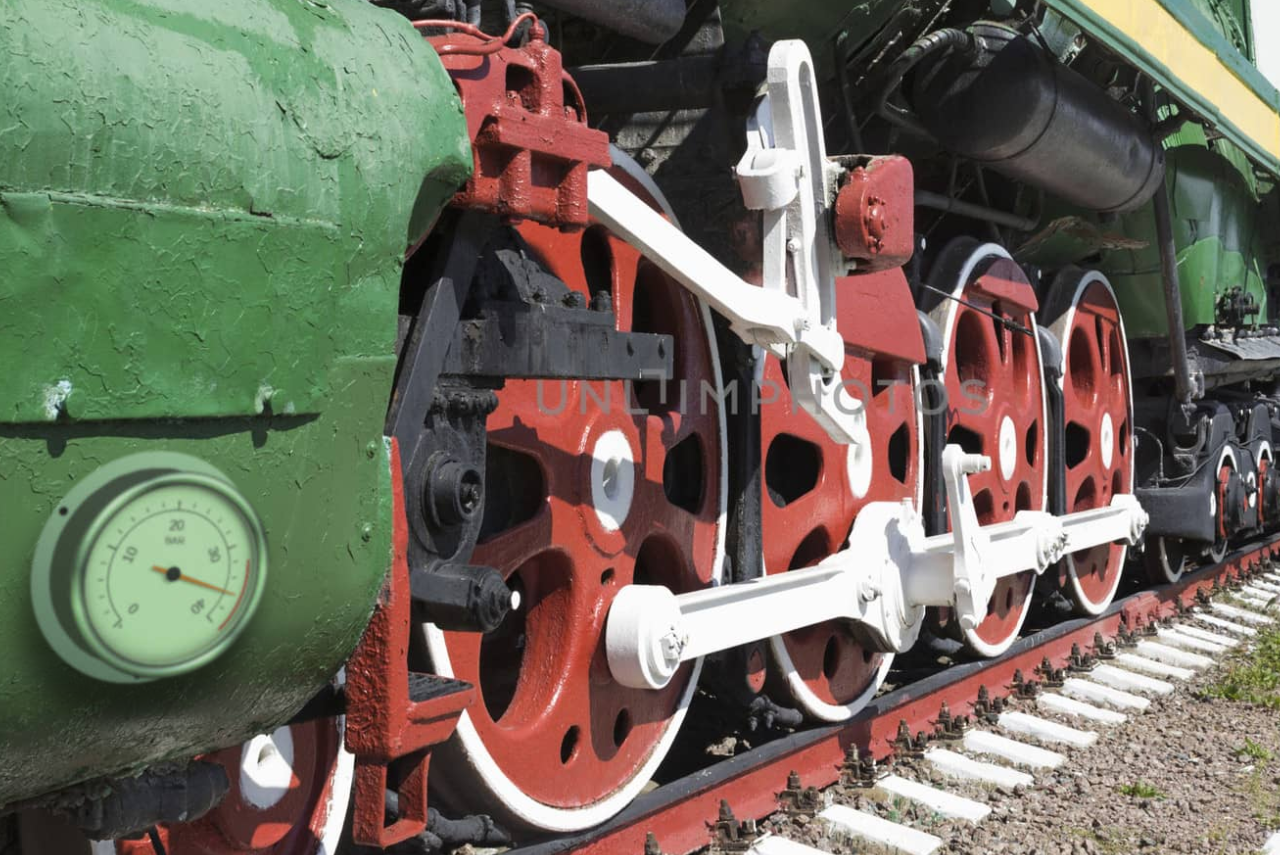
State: **36** bar
